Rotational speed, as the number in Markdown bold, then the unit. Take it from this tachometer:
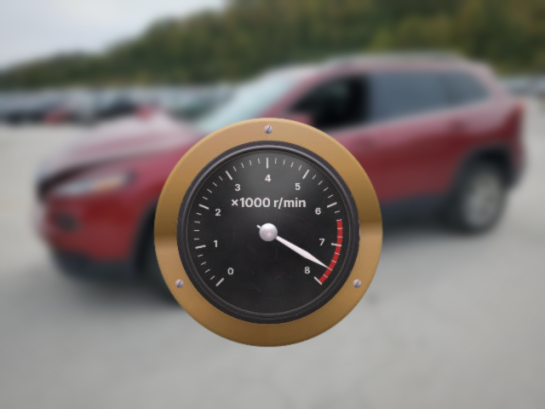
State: **7600** rpm
